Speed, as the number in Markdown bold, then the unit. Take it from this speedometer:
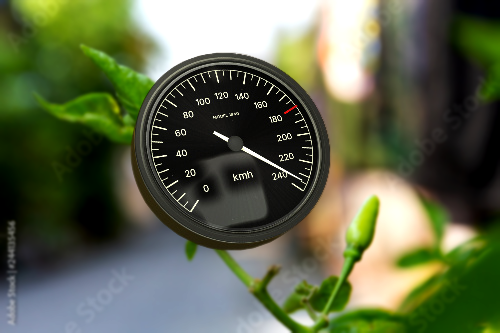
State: **235** km/h
